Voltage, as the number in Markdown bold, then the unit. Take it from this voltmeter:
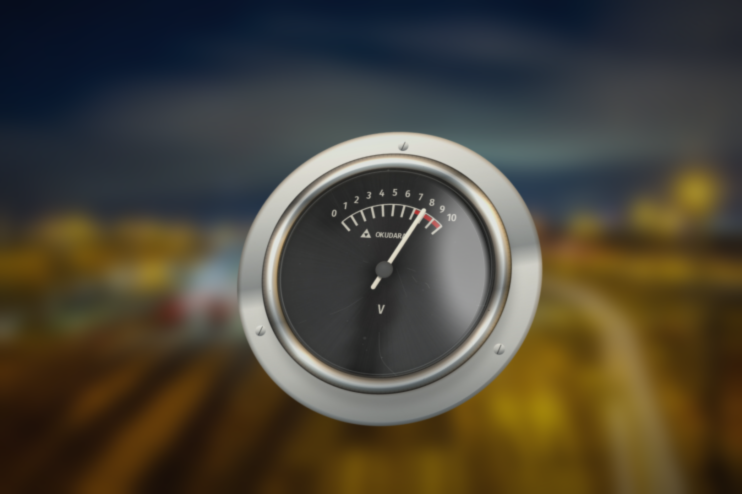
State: **8** V
